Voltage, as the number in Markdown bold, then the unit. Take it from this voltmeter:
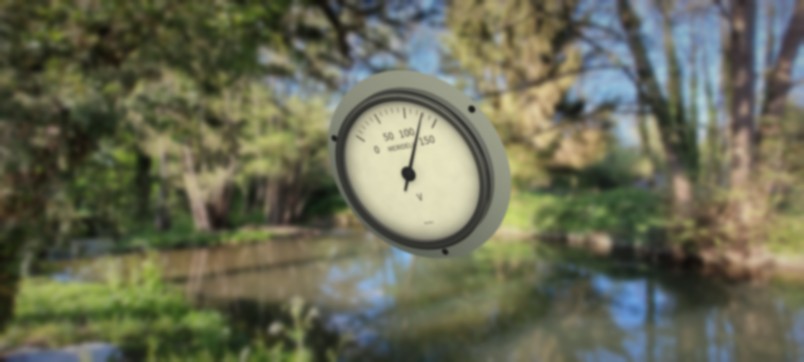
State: **130** V
